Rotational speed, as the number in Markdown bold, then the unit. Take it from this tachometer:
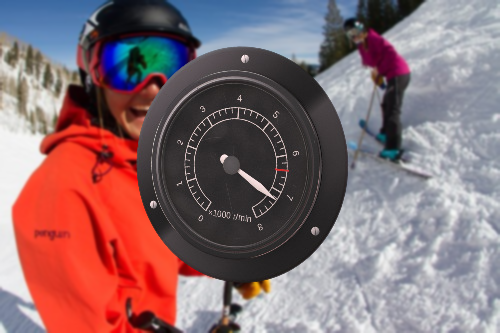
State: **7200** rpm
